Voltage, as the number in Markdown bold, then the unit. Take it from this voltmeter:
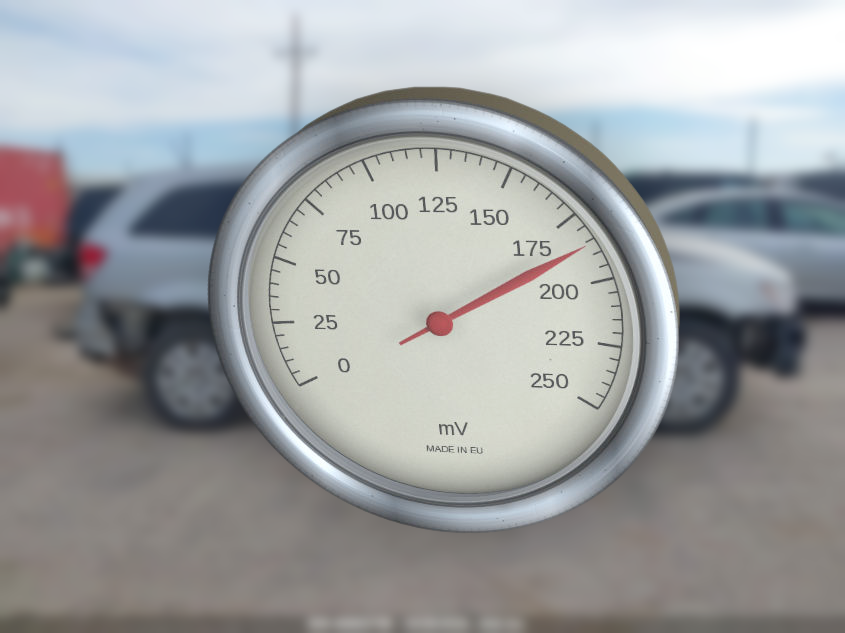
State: **185** mV
